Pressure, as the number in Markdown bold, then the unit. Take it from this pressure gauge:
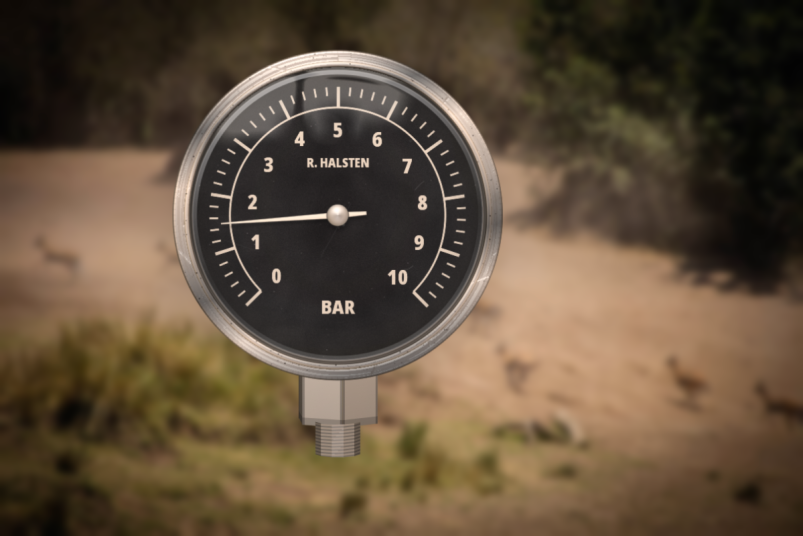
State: **1.5** bar
